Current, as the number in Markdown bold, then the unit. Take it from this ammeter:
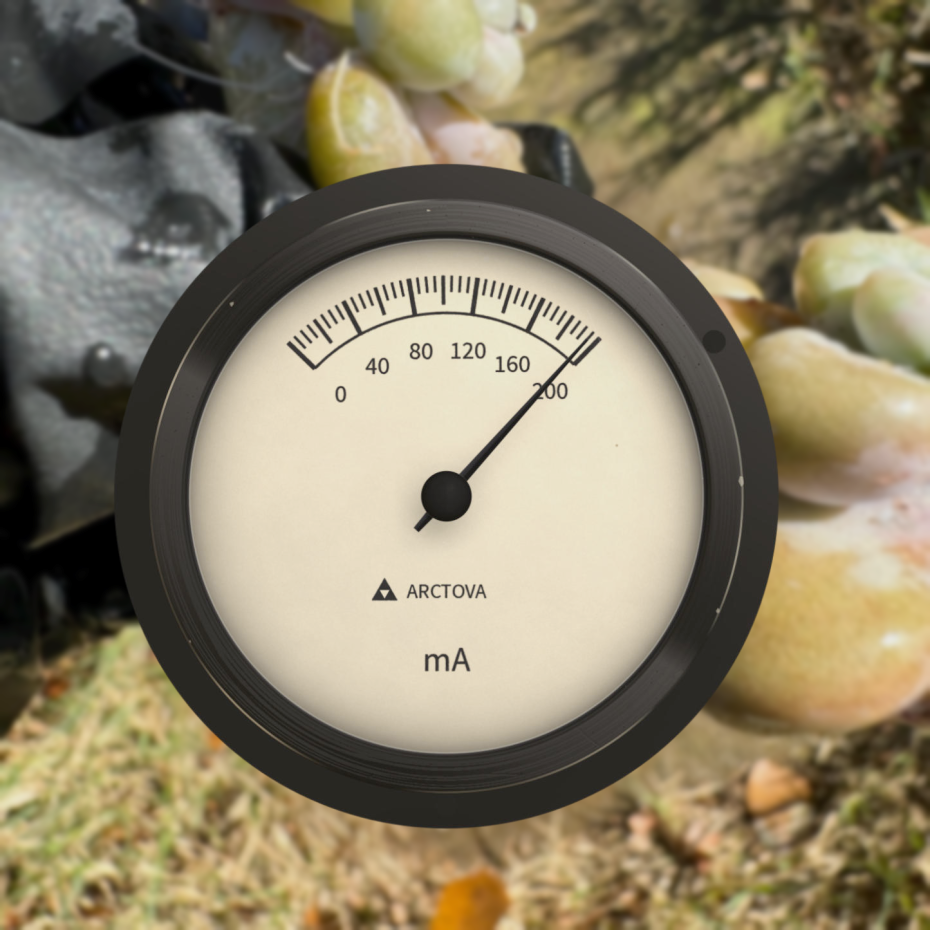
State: **195** mA
